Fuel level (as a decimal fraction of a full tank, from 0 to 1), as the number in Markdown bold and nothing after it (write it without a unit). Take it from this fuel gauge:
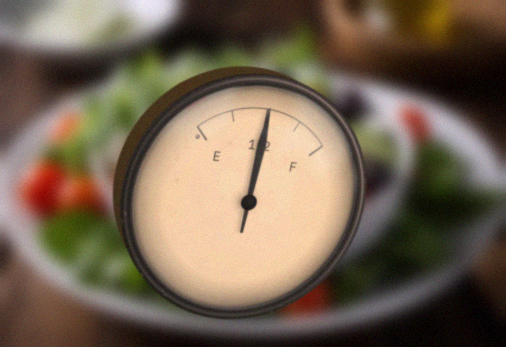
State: **0.5**
